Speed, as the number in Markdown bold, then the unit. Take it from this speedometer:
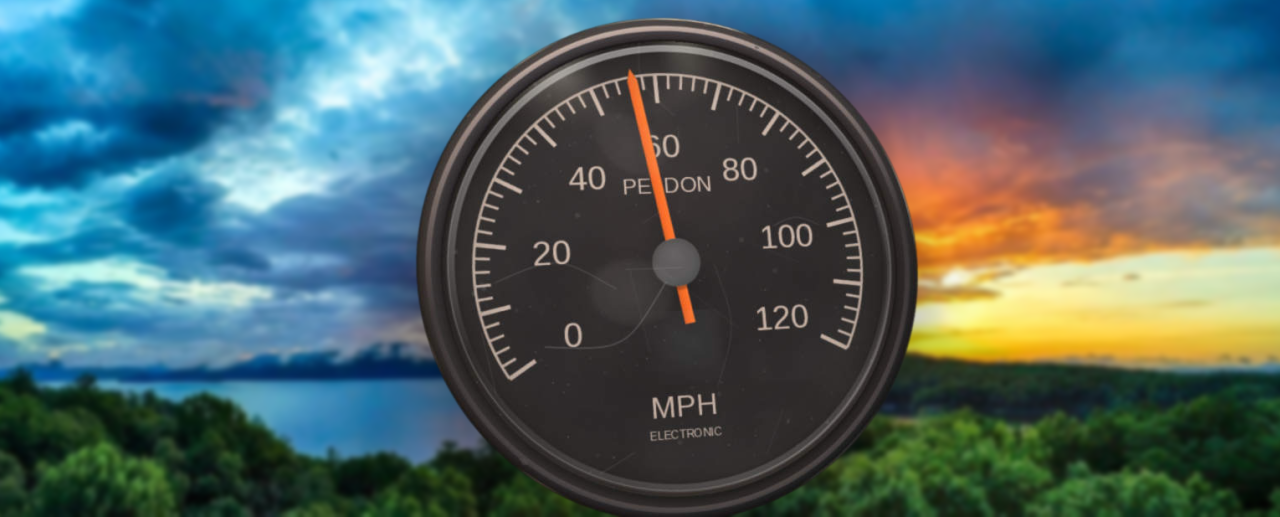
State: **56** mph
